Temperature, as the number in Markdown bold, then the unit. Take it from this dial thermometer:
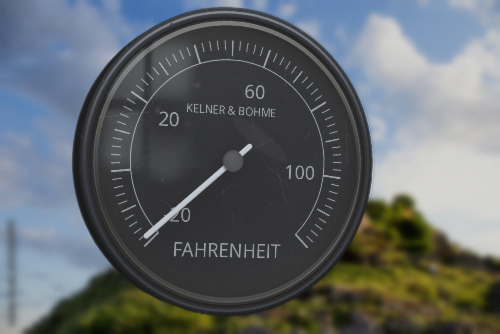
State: **-18** °F
